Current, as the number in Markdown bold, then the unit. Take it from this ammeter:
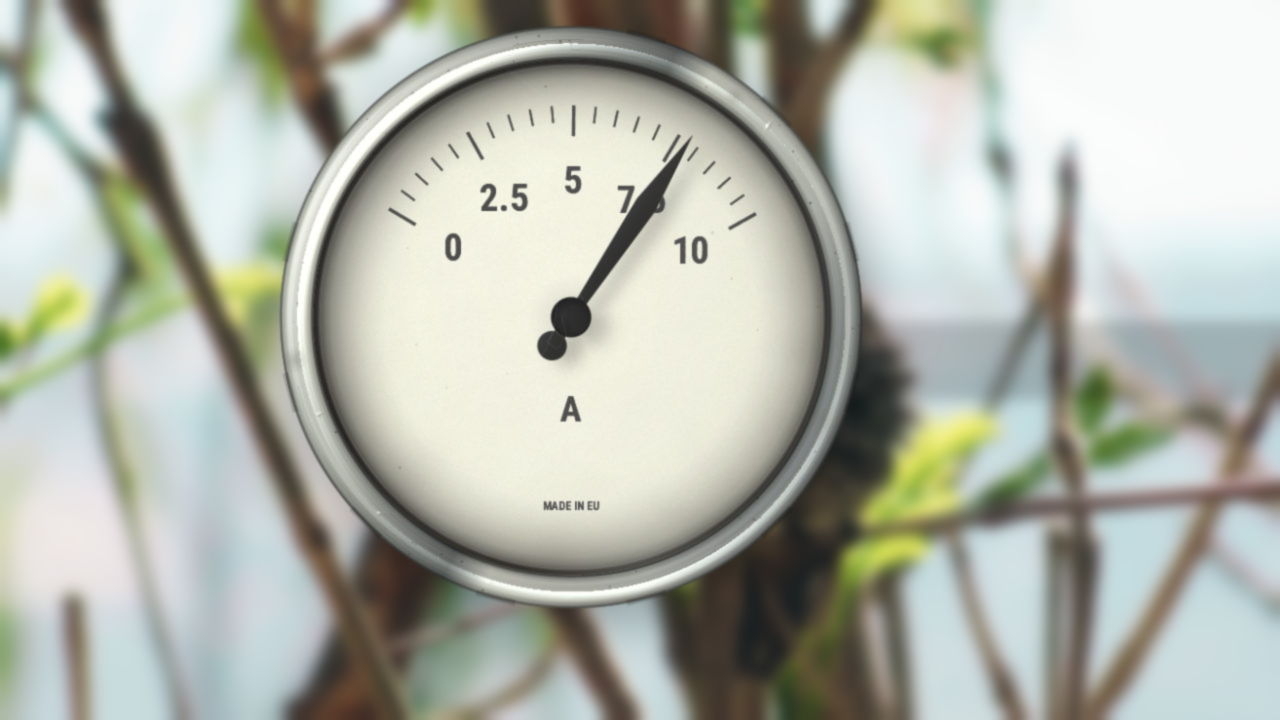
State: **7.75** A
